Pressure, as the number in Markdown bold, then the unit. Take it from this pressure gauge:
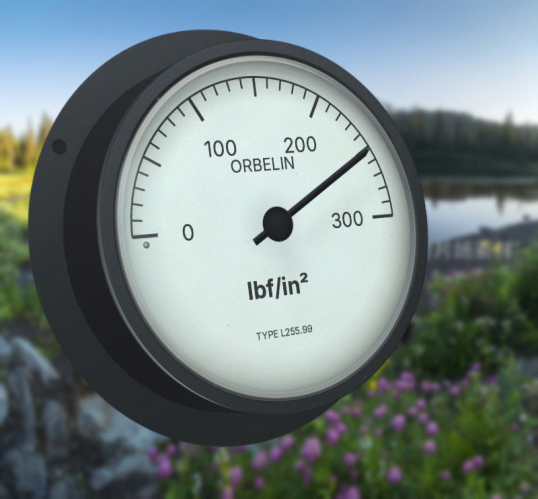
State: **250** psi
